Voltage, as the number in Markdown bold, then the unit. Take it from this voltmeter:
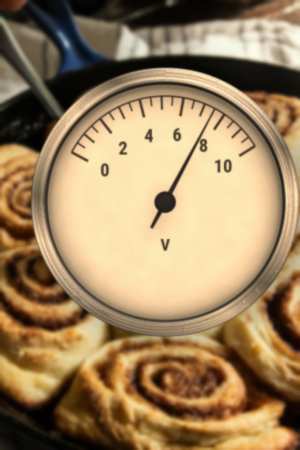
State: **7.5** V
